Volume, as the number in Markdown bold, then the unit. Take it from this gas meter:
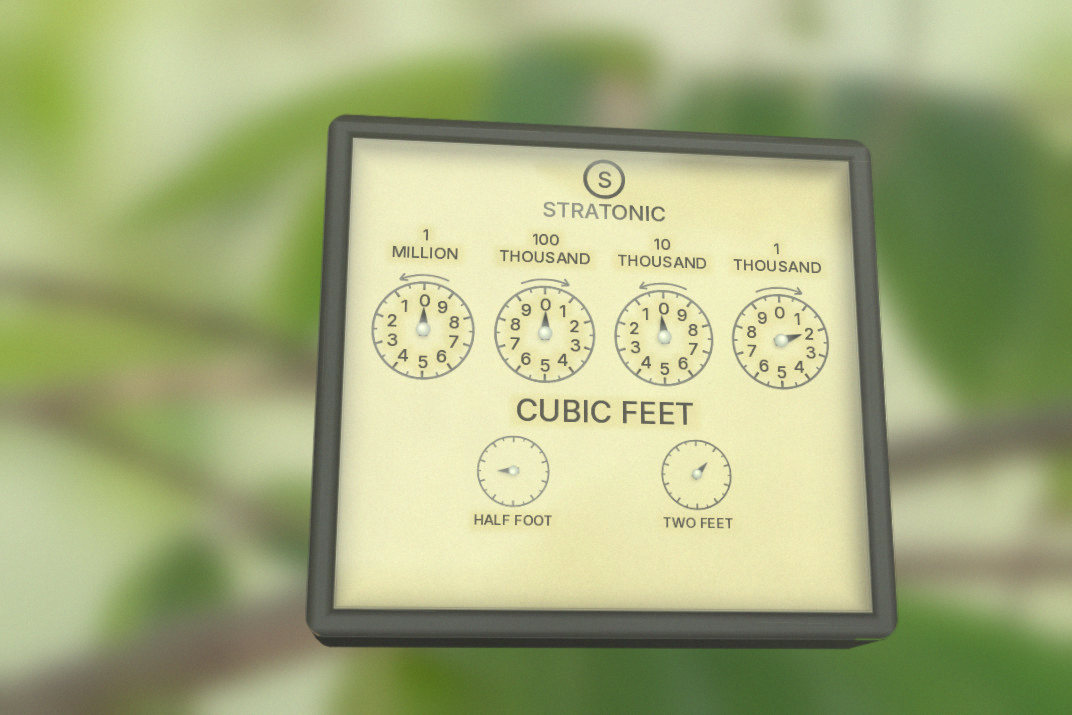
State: **200** ft³
